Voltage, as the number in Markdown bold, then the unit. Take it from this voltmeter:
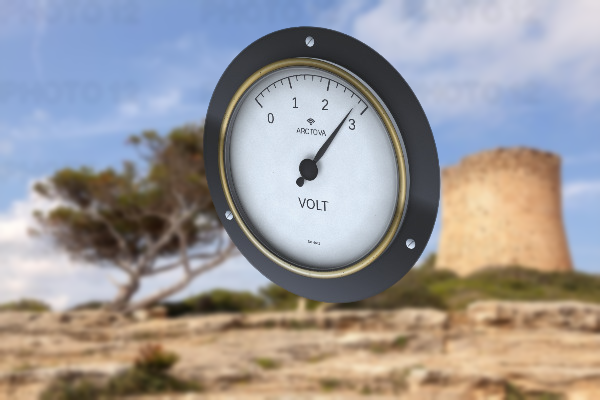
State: **2.8** V
